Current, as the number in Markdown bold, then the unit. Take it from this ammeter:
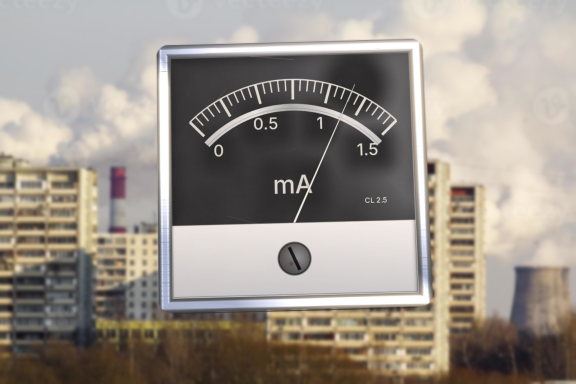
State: **1.15** mA
